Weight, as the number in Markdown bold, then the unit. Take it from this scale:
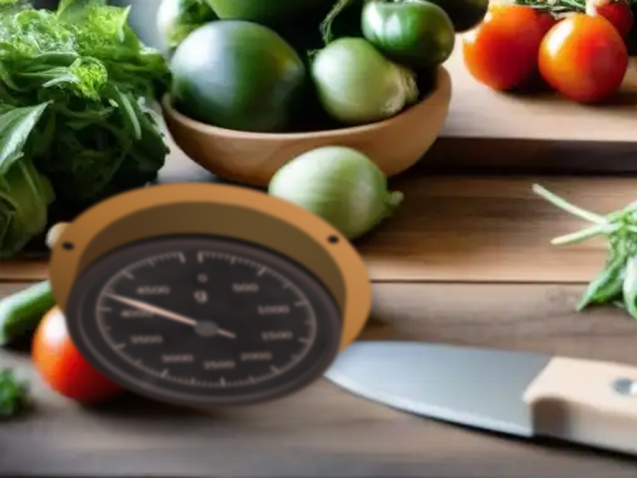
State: **4250** g
